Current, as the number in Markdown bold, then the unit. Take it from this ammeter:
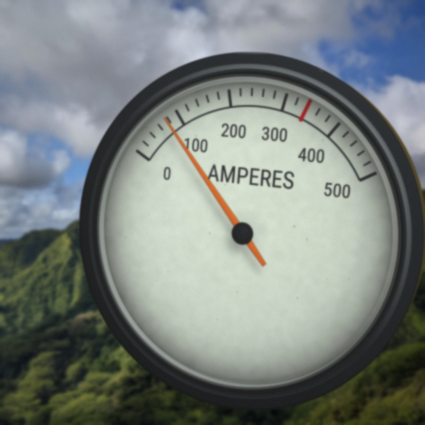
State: **80** A
